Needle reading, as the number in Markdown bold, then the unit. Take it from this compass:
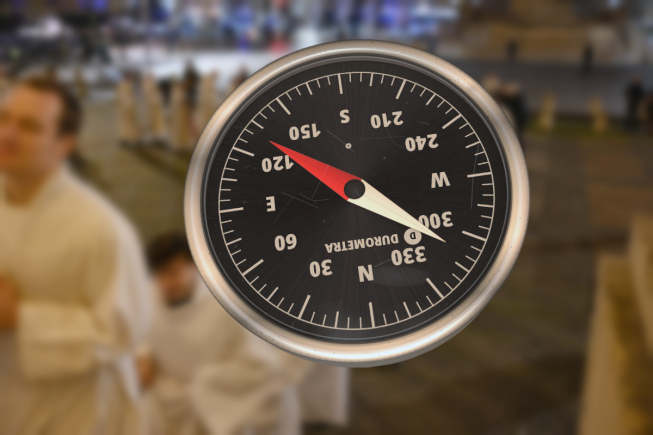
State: **130** °
